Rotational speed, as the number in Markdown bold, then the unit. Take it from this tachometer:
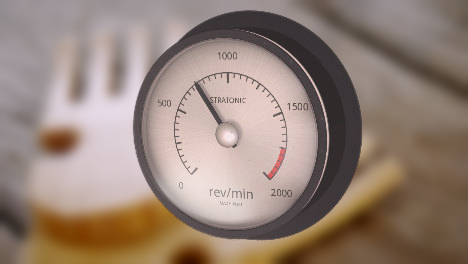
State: **750** rpm
